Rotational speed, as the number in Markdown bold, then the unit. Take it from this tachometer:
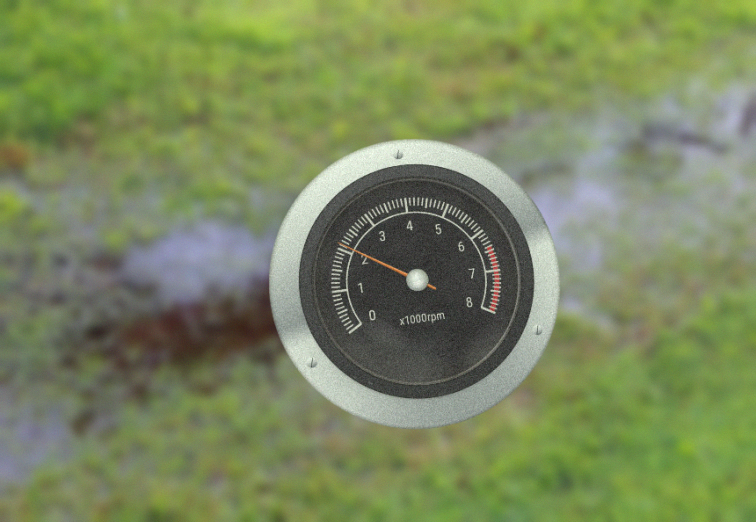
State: **2100** rpm
